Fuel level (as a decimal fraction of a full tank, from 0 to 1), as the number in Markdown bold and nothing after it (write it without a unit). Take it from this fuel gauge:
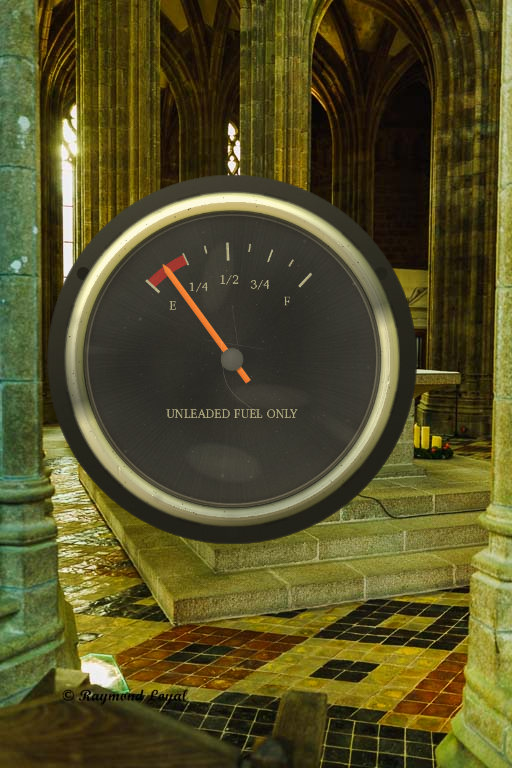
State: **0.125**
